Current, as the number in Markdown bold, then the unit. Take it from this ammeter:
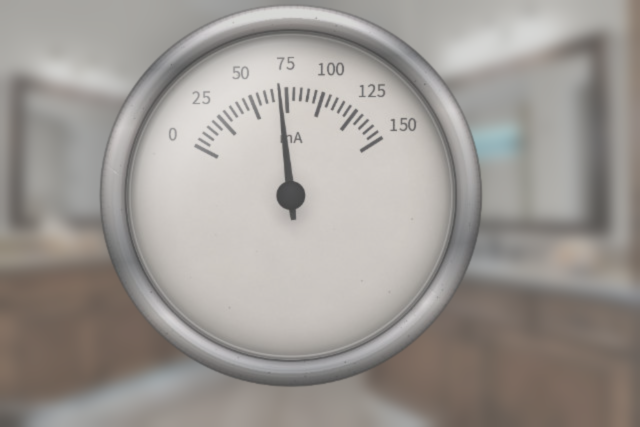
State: **70** mA
